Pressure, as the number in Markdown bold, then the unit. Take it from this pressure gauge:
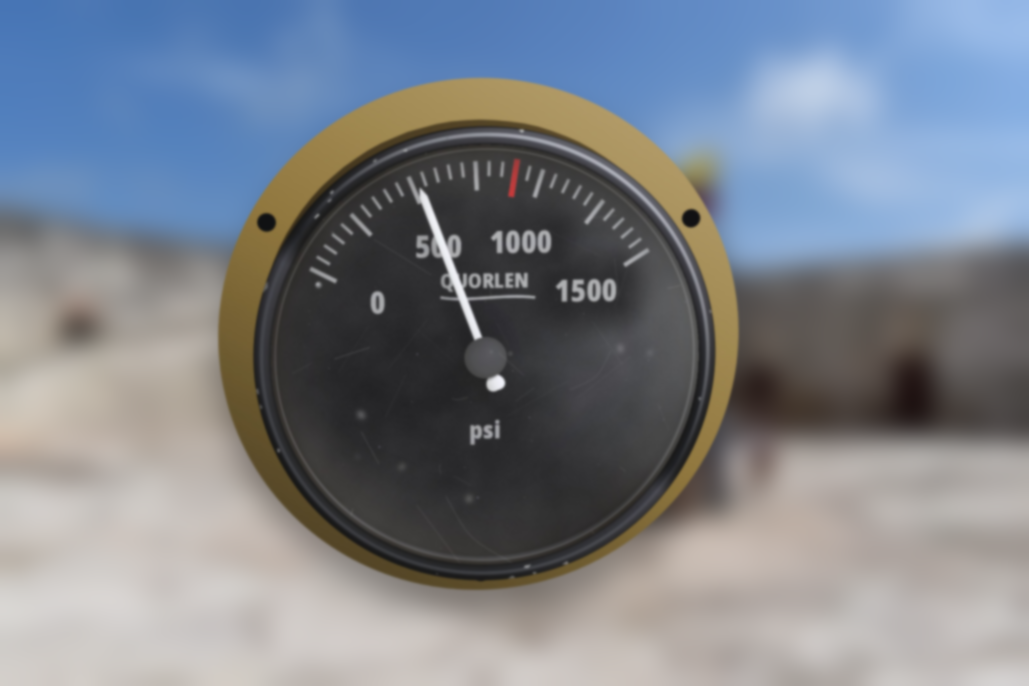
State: **525** psi
